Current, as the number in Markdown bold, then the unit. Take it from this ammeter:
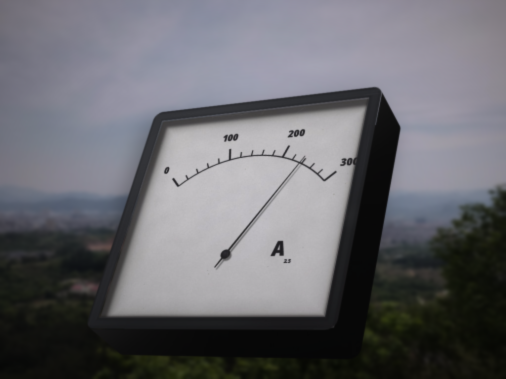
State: **240** A
